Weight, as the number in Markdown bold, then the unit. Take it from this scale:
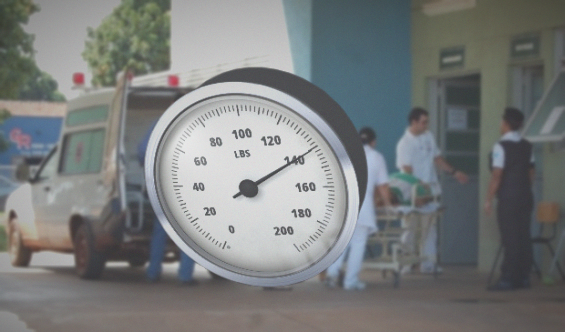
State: **140** lb
